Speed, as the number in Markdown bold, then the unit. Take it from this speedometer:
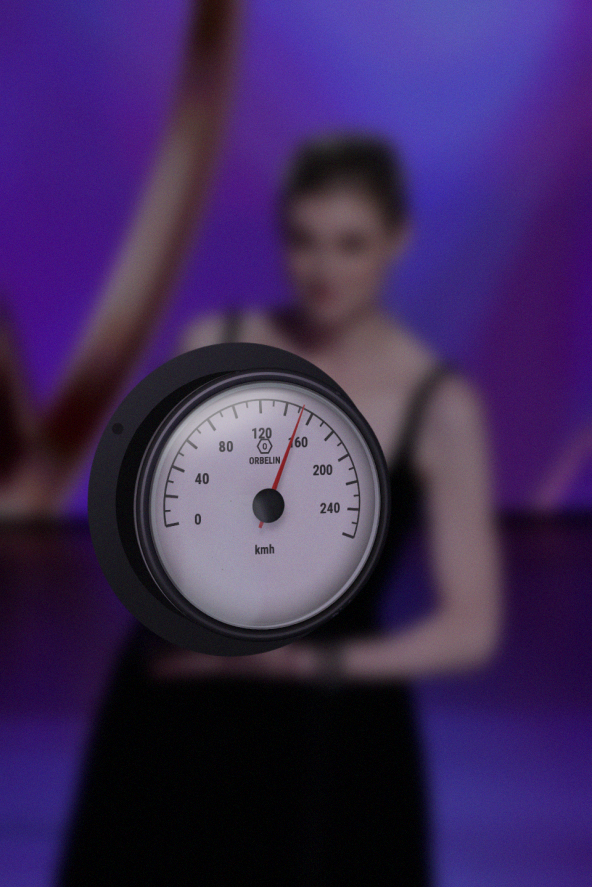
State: **150** km/h
